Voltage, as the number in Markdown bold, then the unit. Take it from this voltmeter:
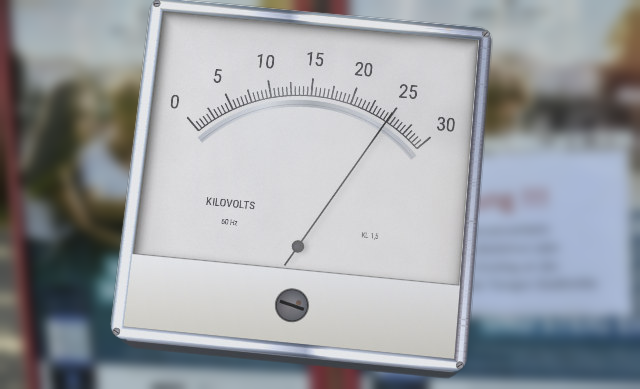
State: **25** kV
